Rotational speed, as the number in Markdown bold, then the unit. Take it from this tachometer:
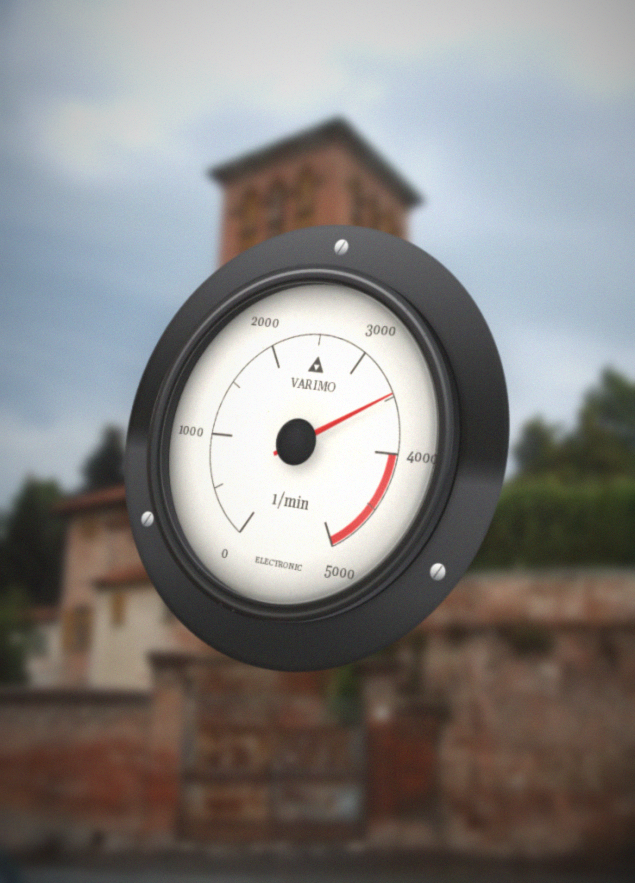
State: **3500** rpm
